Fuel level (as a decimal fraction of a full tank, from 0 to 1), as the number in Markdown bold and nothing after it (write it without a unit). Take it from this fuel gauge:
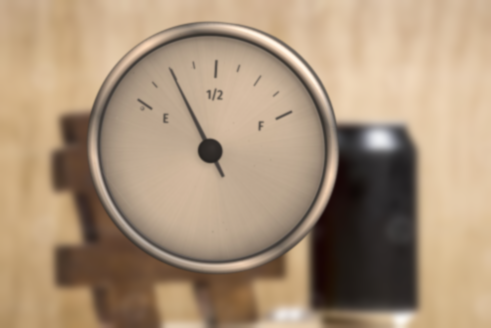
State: **0.25**
